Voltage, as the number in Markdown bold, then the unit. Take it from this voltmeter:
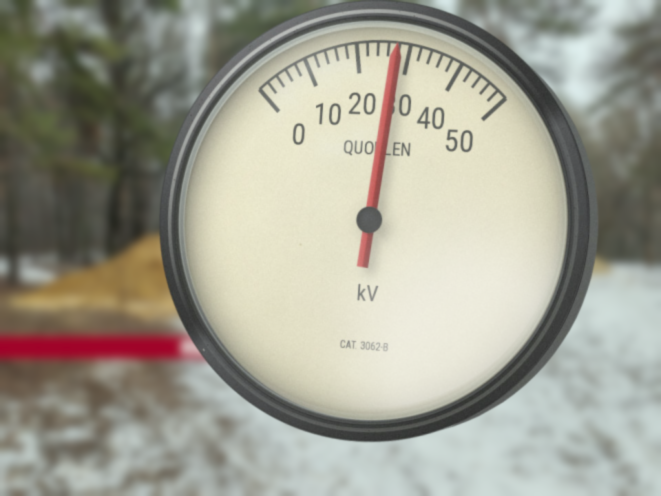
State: **28** kV
